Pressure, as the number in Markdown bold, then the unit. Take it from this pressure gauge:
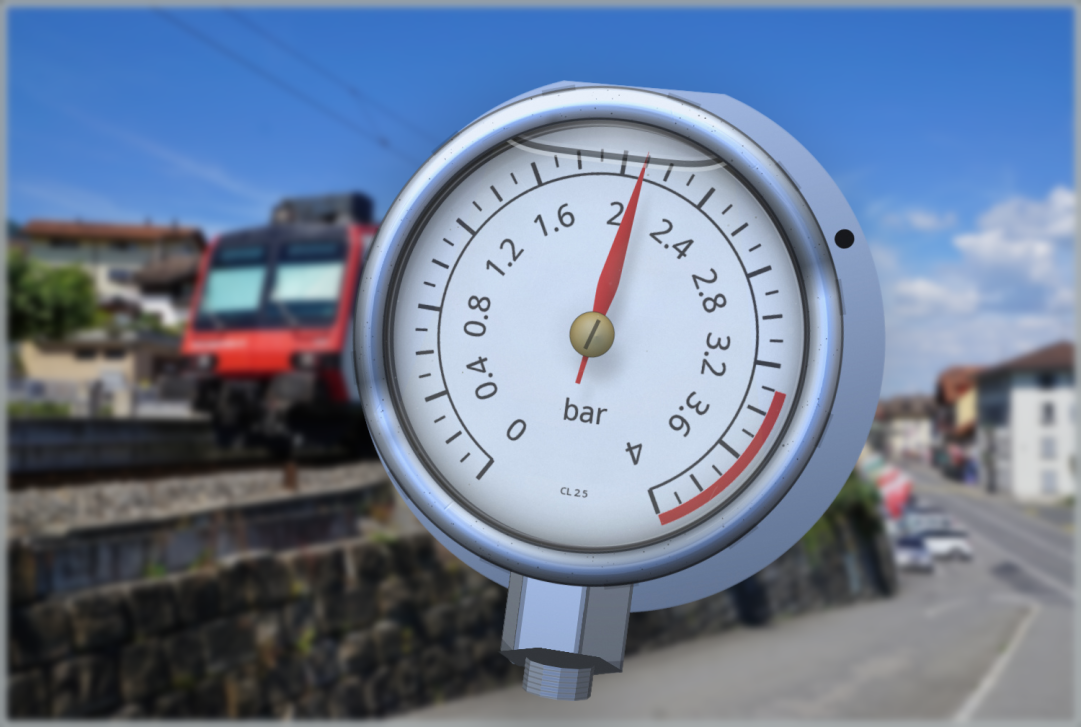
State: **2.1** bar
